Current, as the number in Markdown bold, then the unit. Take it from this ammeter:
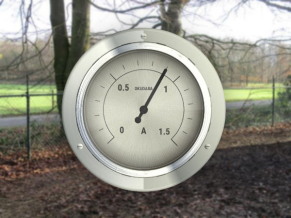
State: **0.9** A
